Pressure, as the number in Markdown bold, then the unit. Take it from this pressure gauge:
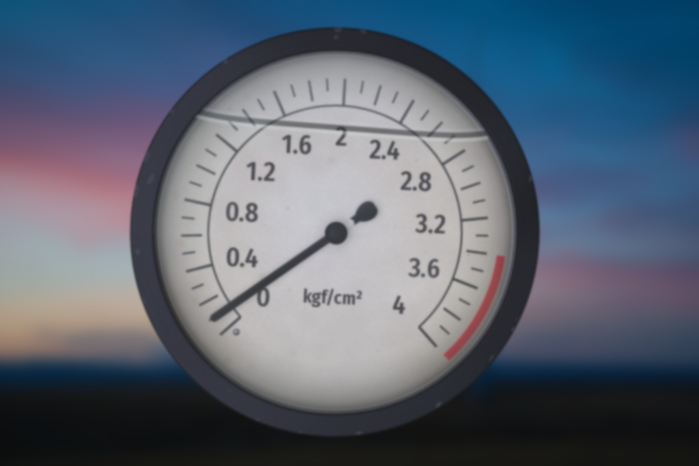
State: **0.1** kg/cm²
